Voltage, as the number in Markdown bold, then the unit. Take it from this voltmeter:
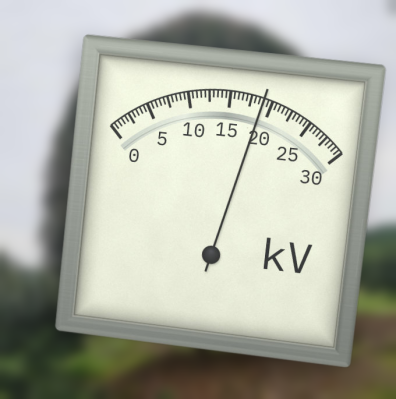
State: **19** kV
